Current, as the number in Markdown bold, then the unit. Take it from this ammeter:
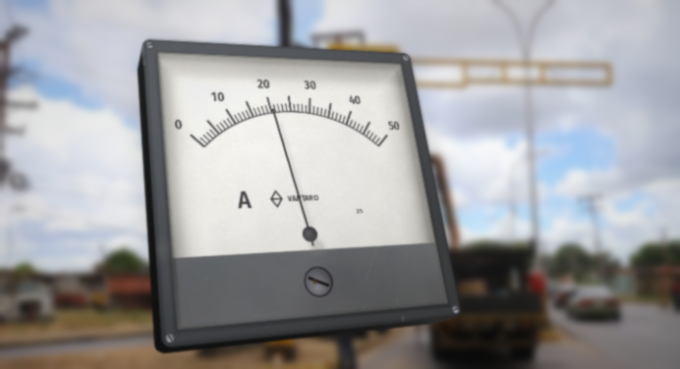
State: **20** A
